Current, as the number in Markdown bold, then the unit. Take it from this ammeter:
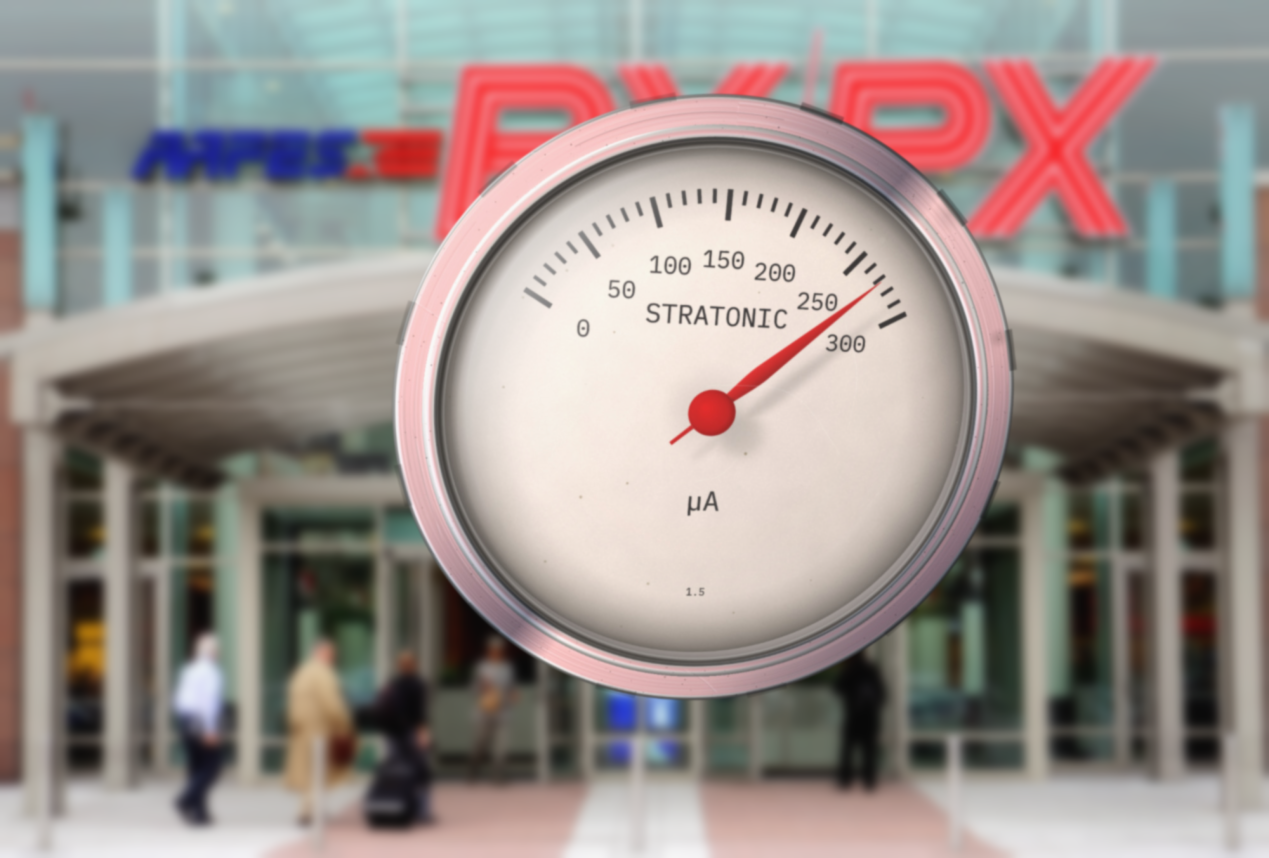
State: **270** µA
